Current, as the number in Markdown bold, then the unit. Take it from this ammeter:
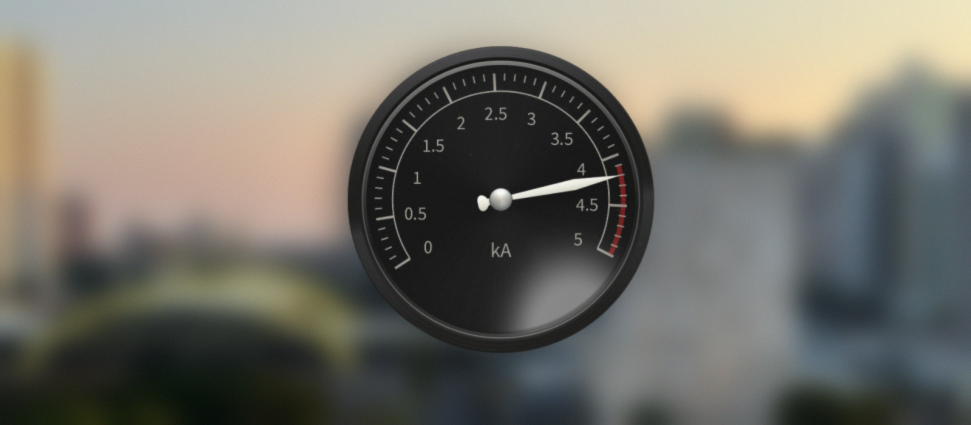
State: **4.2** kA
